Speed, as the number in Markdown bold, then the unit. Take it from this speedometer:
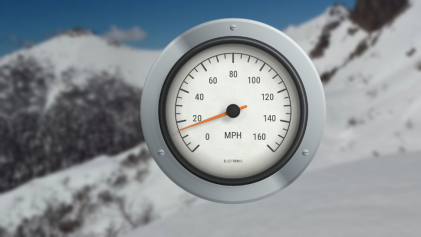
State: **15** mph
